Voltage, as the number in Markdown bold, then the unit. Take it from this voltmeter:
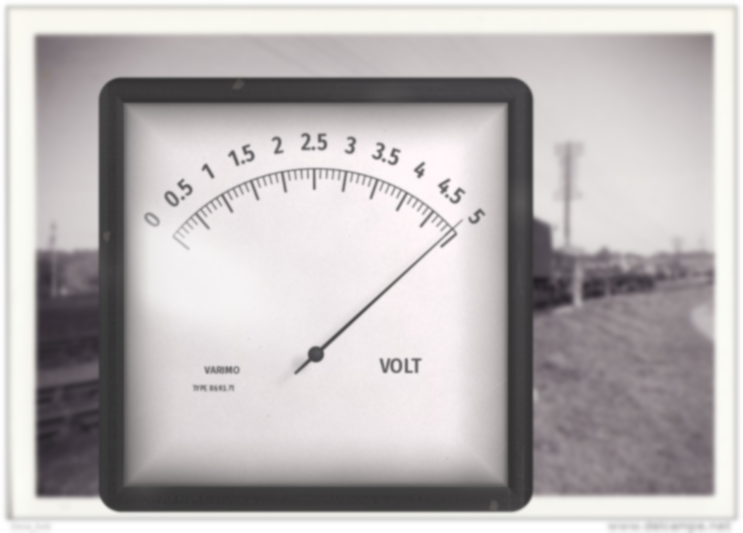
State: **4.9** V
